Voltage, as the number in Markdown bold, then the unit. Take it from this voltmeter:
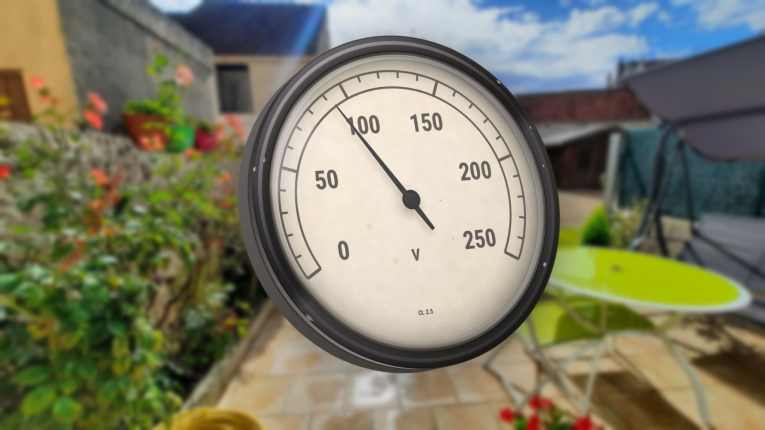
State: **90** V
